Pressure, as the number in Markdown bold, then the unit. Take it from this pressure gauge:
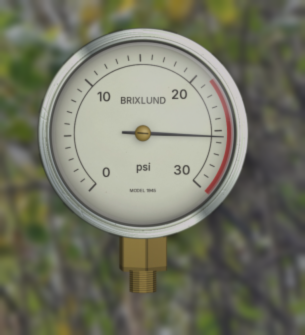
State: **25.5** psi
